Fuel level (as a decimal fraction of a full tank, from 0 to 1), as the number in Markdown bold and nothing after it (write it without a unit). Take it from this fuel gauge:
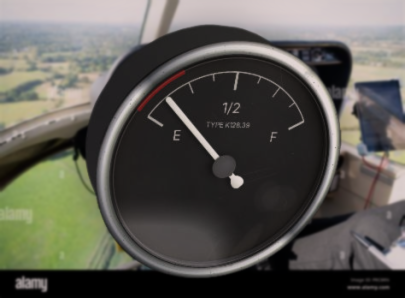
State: **0.125**
